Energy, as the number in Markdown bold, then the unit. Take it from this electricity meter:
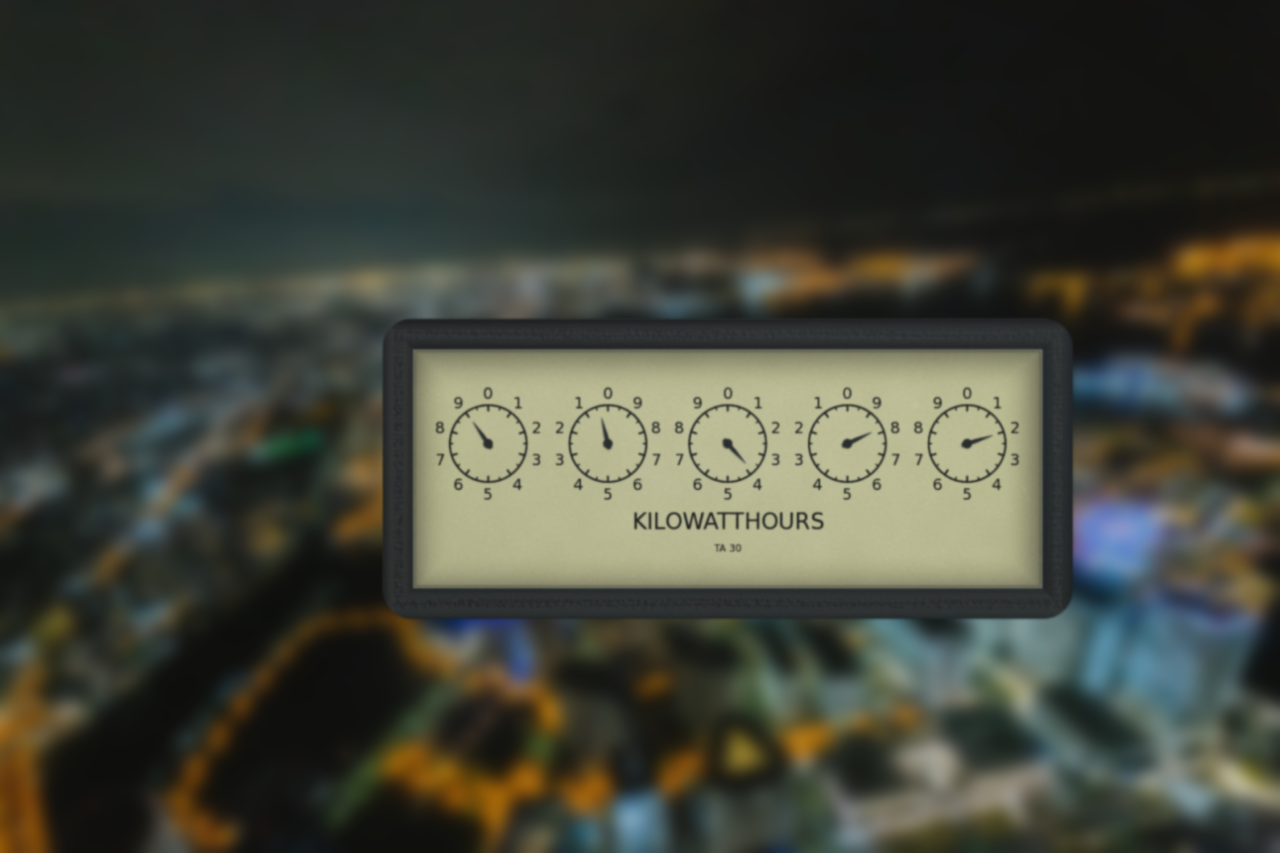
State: **90382** kWh
